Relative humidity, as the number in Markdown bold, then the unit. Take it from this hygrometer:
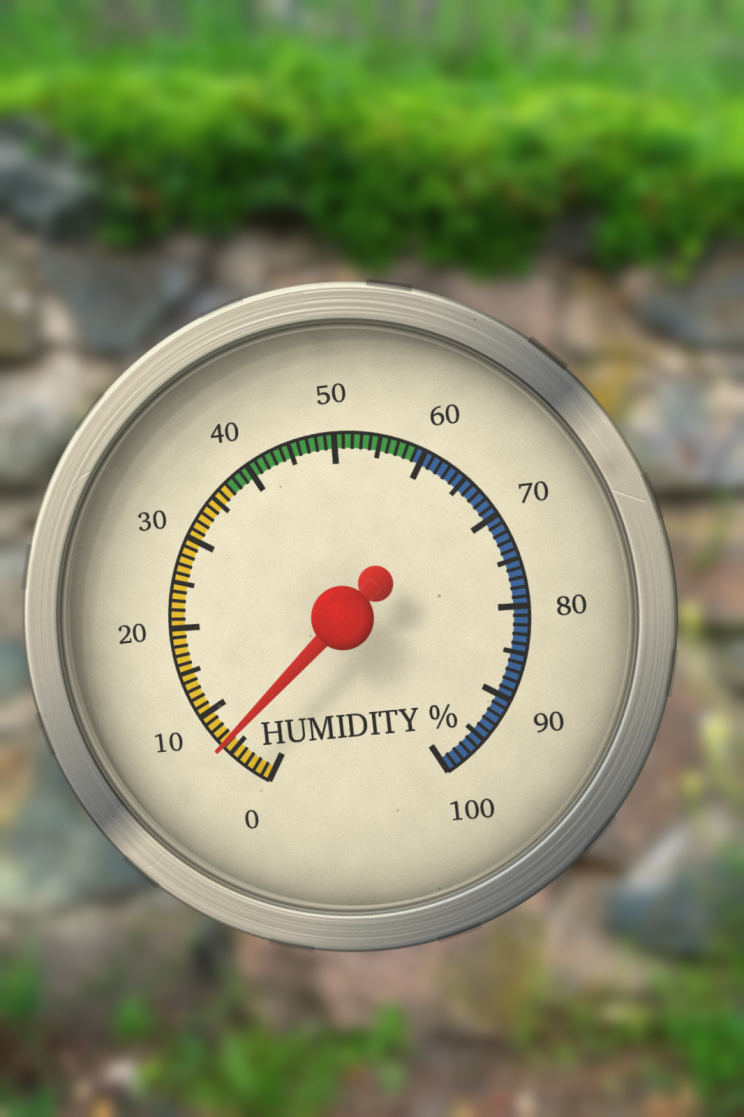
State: **6** %
